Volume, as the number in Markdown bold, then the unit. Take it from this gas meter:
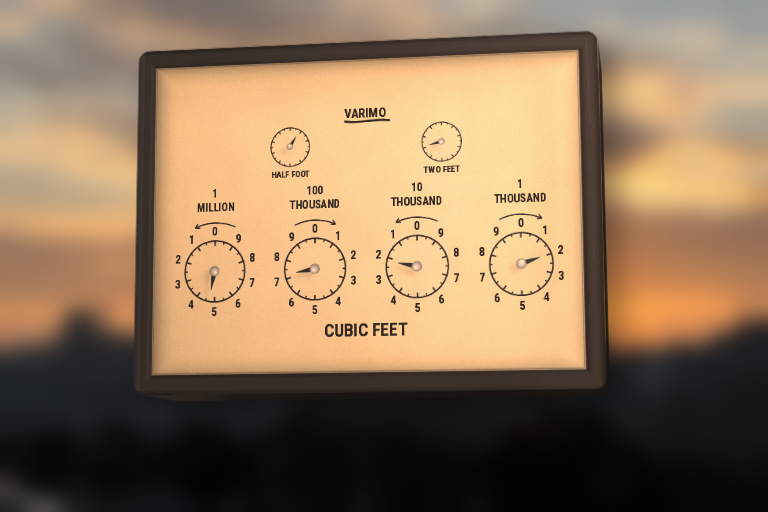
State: **472200** ft³
